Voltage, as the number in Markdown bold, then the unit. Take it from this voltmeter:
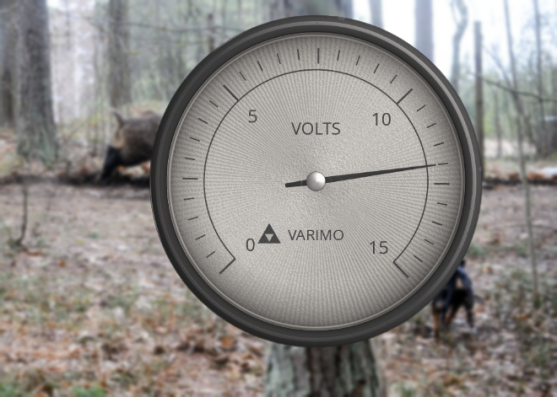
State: **12** V
